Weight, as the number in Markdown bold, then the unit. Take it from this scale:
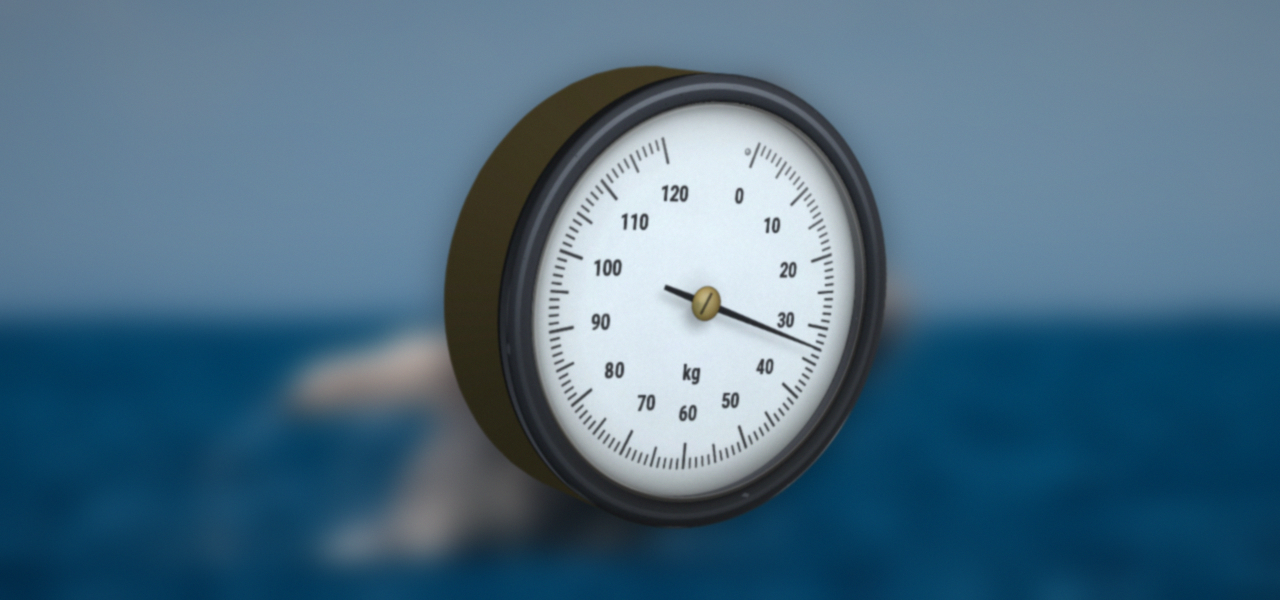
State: **33** kg
